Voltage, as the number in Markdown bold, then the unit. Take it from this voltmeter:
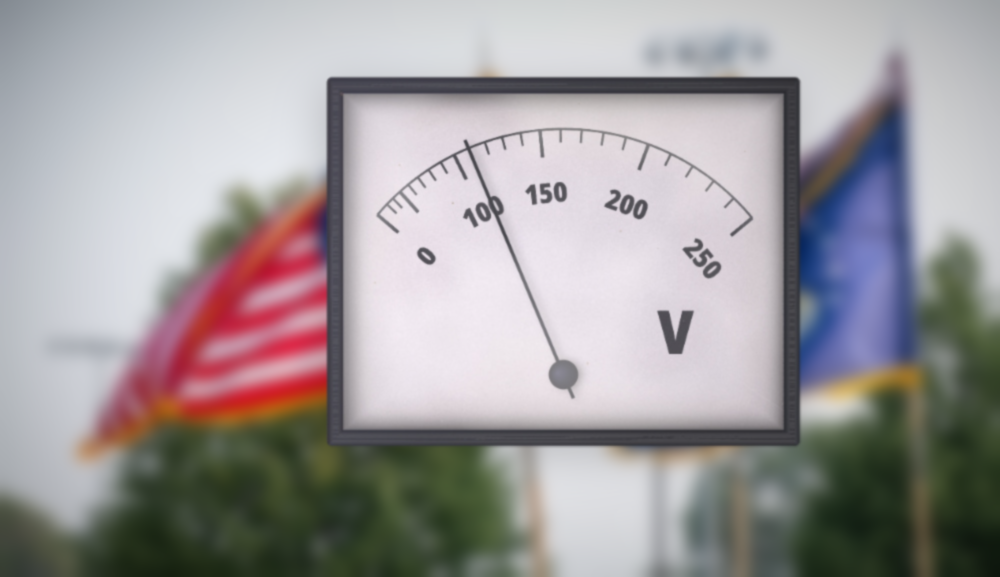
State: **110** V
